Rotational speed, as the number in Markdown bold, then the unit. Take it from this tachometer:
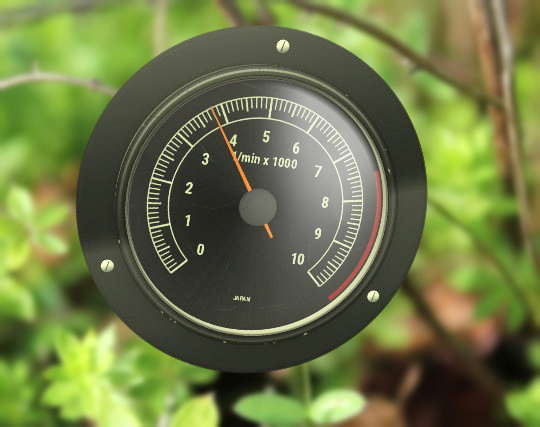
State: **3800** rpm
